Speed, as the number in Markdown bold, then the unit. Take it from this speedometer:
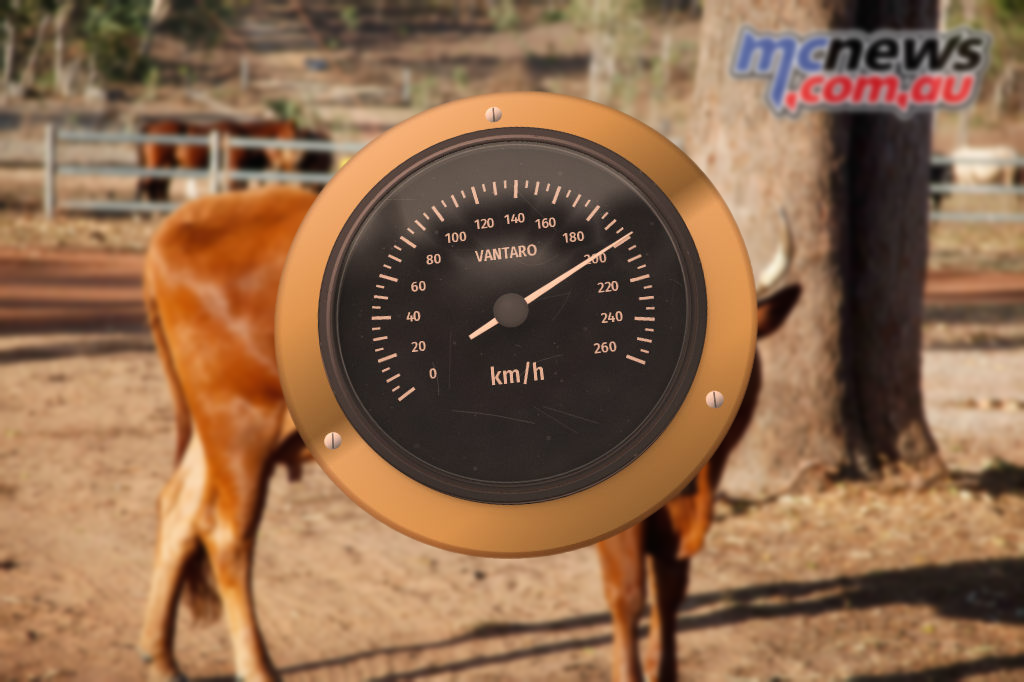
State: **200** km/h
